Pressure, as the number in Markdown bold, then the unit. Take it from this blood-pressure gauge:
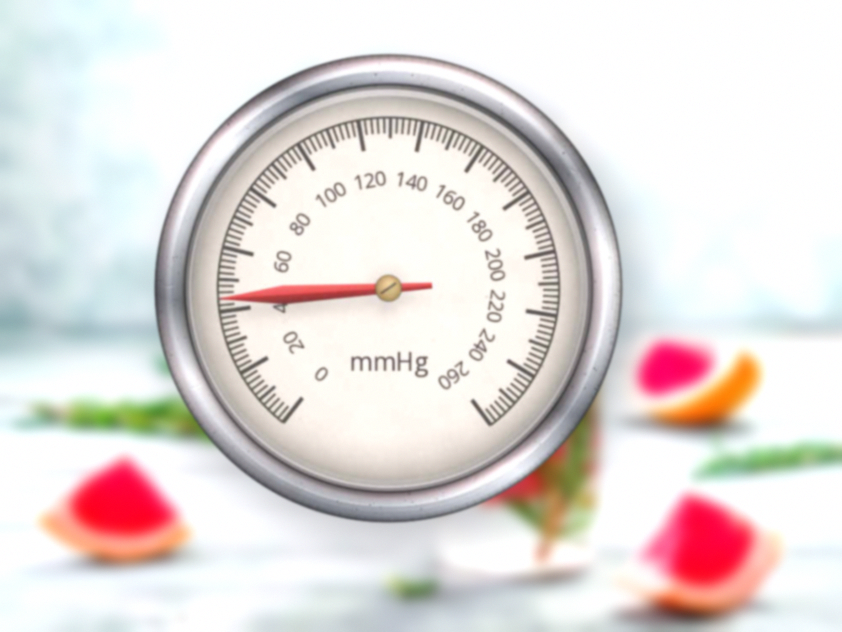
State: **44** mmHg
